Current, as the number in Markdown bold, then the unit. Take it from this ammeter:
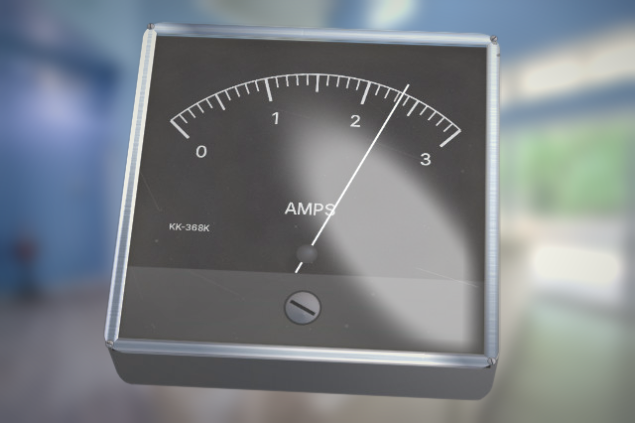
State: **2.35** A
